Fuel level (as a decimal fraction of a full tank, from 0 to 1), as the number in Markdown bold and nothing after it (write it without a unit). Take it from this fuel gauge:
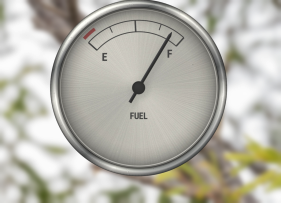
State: **0.875**
